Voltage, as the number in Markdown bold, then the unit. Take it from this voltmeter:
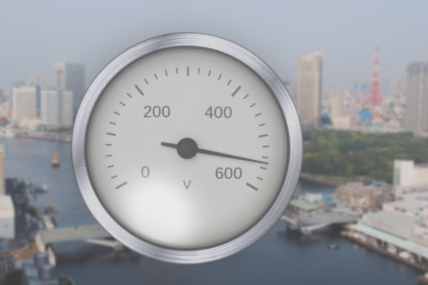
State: **550** V
